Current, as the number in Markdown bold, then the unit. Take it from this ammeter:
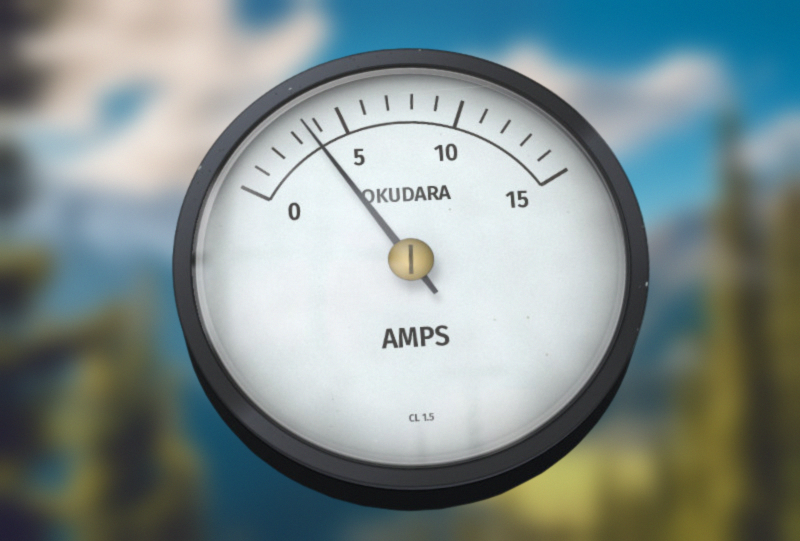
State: **3.5** A
